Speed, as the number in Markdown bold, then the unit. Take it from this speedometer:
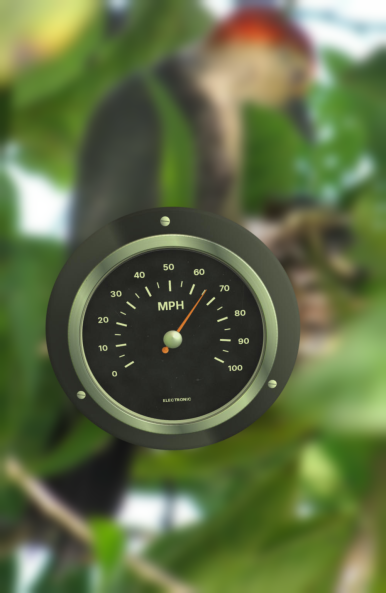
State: **65** mph
